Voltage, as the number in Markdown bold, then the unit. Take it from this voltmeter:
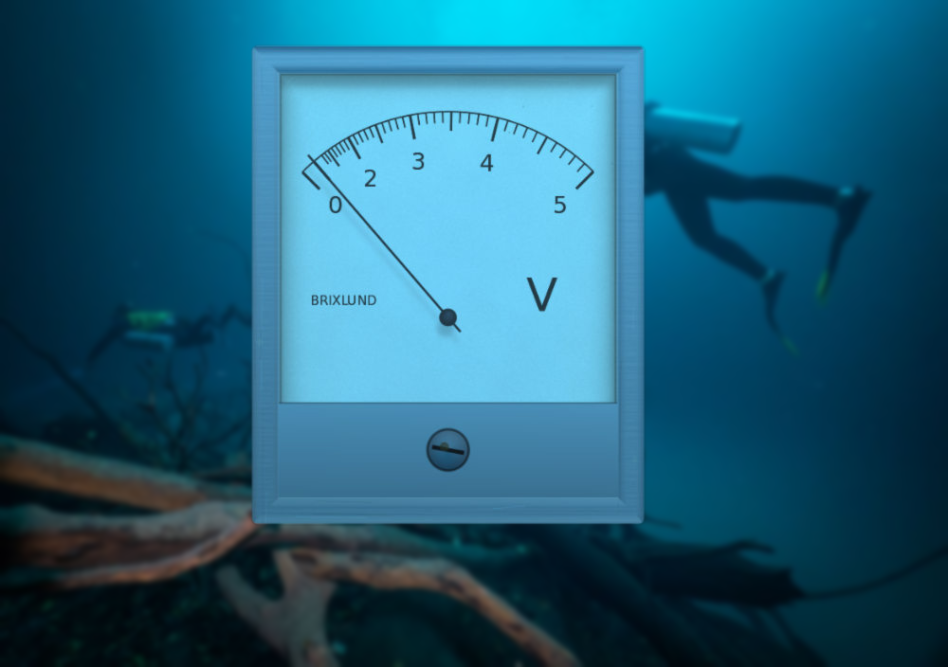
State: **1** V
